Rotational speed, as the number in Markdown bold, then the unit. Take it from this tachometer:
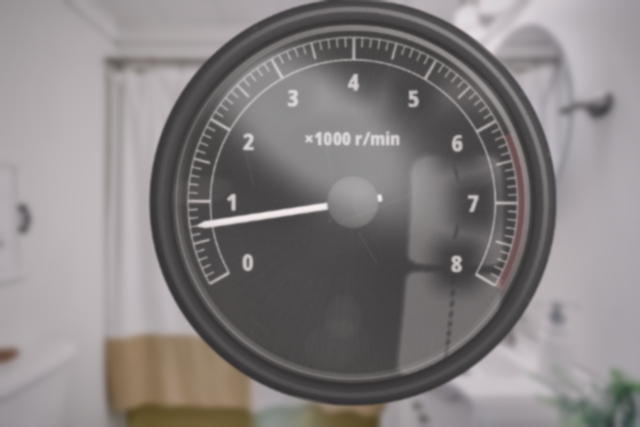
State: **700** rpm
